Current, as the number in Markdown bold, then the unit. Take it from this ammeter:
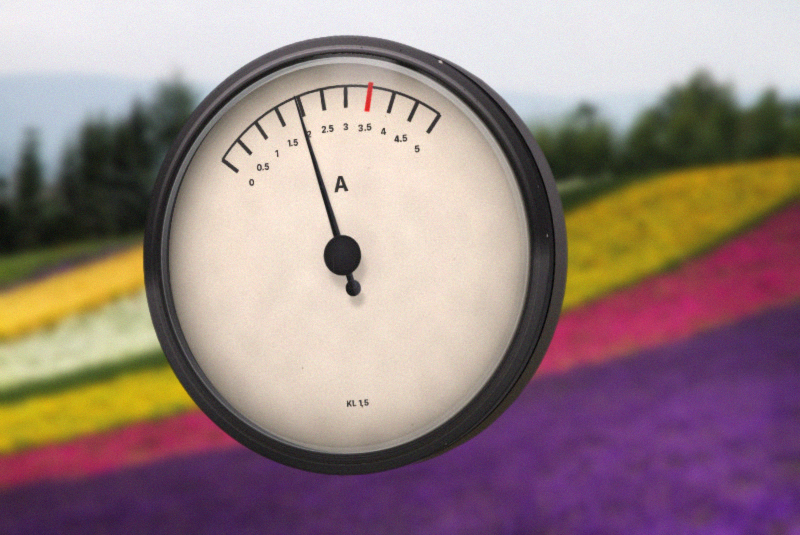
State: **2** A
